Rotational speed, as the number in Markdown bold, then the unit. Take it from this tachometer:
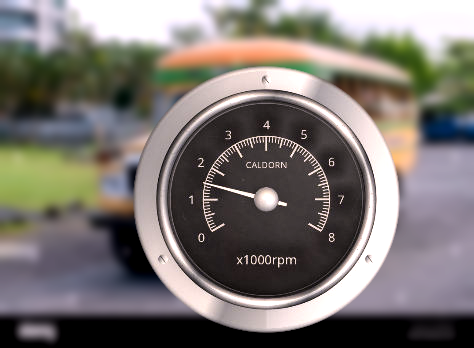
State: **1500** rpm
